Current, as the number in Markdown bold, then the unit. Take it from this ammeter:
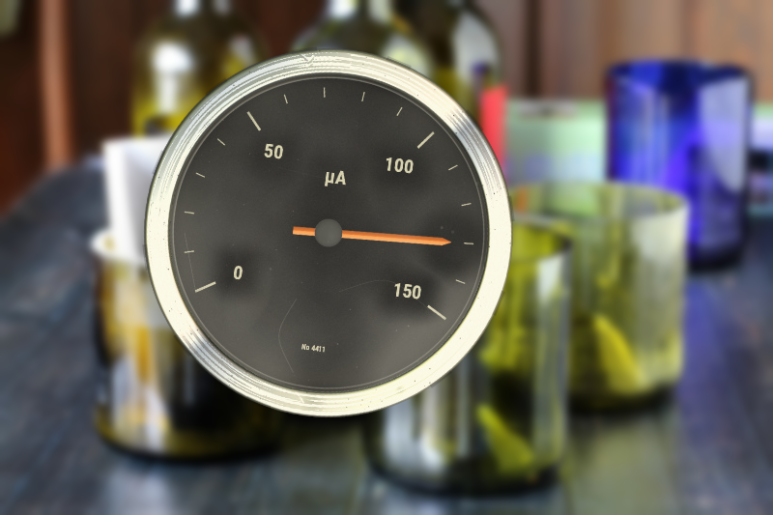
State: **130** µA
